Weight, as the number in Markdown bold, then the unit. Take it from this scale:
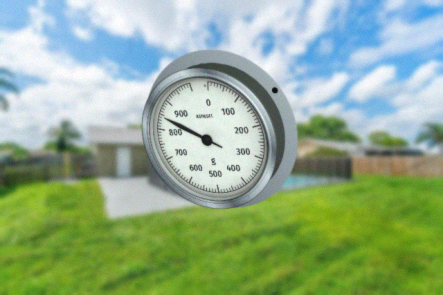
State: **850** g
